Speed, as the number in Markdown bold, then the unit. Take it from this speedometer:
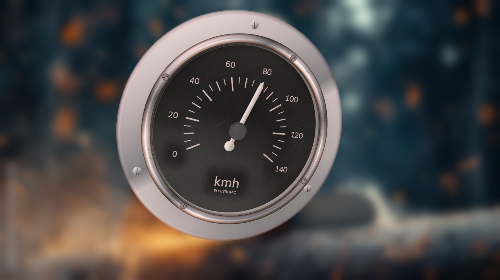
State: **80** km/h
